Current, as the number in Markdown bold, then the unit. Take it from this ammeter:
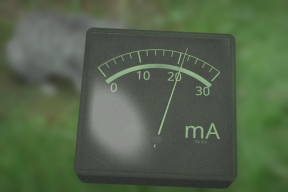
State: **21** mA
